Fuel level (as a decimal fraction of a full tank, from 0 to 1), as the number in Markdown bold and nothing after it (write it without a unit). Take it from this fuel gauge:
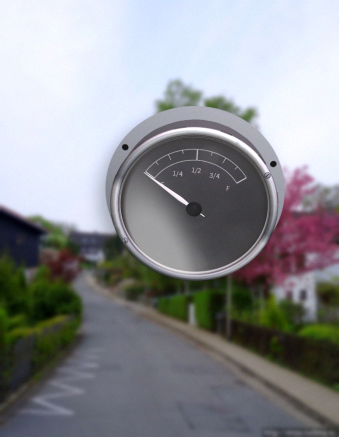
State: **0**
